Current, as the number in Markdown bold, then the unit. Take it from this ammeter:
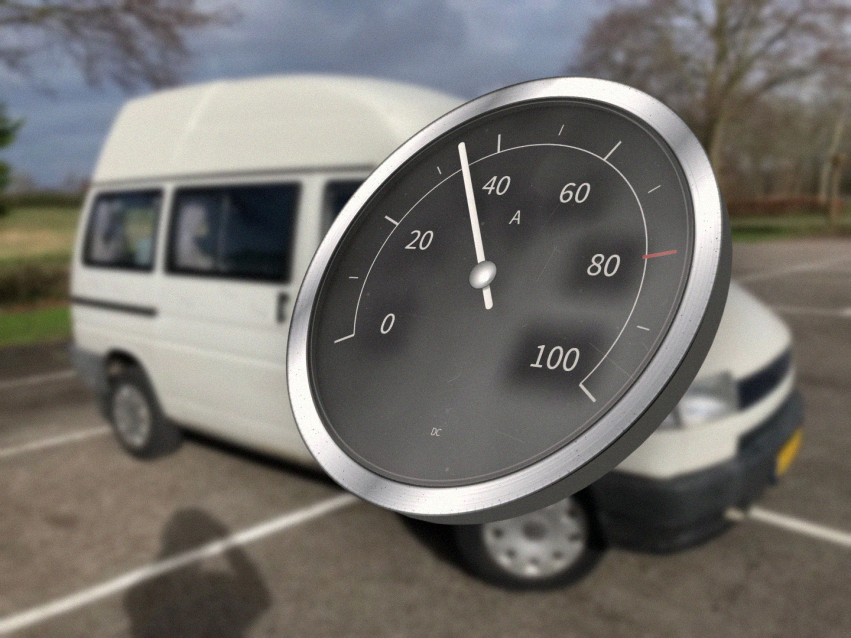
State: **35** A
